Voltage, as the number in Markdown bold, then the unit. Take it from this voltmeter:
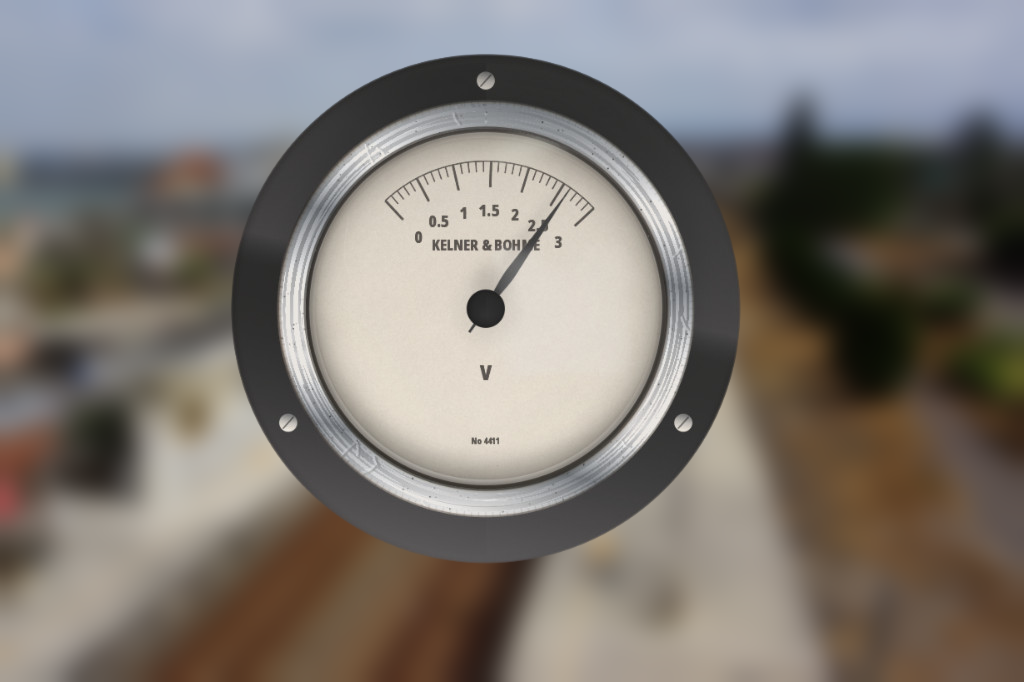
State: **2.6** V
